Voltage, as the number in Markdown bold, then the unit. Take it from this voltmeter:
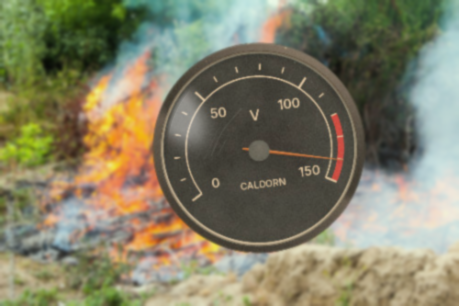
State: **140** V
